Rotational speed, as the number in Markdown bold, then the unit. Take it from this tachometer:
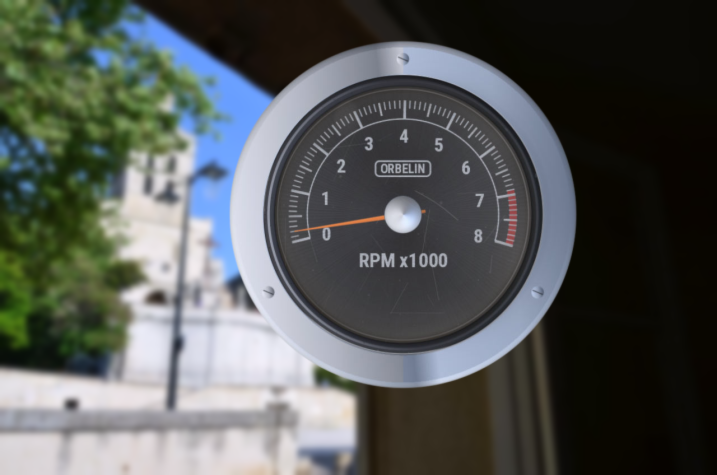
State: **200** rpm
